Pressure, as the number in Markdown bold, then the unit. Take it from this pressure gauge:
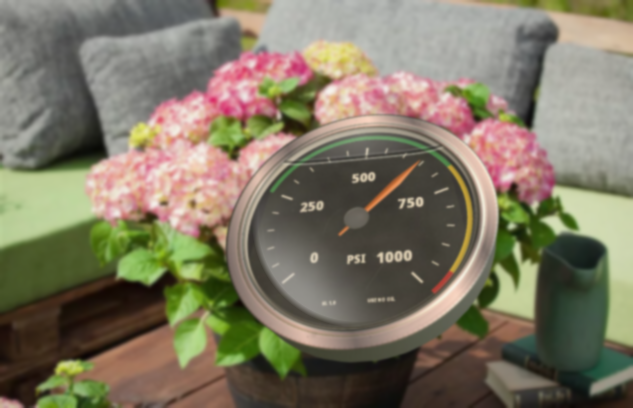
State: **650** psi
